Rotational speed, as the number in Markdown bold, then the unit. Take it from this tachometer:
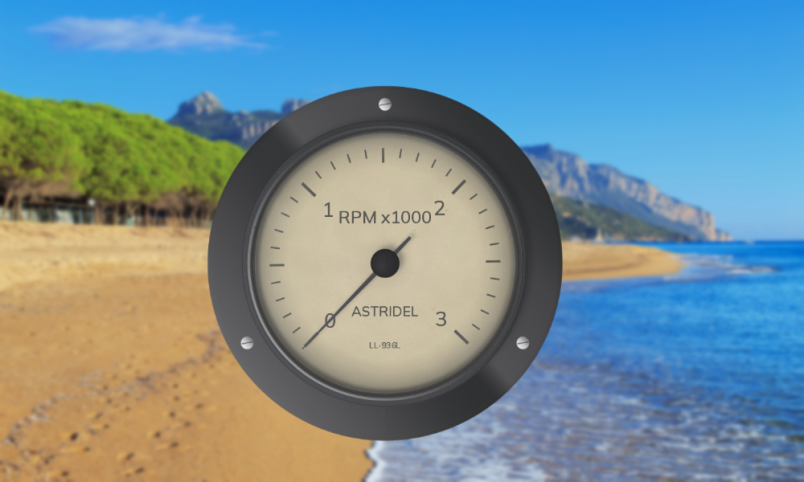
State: **0** rpm
